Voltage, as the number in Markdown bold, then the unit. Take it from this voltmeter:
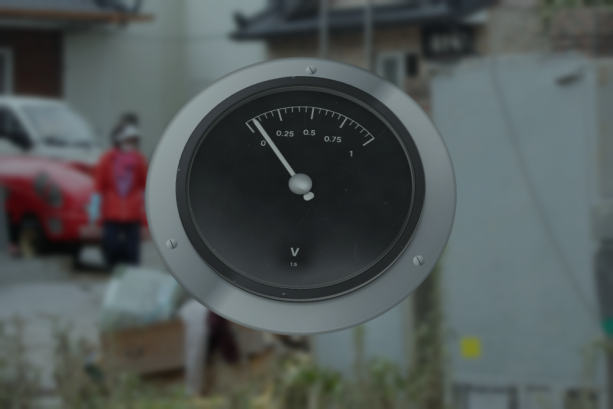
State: **0.05** V
